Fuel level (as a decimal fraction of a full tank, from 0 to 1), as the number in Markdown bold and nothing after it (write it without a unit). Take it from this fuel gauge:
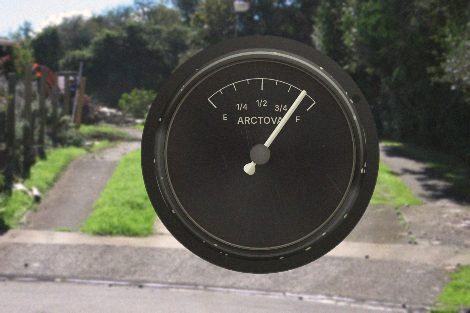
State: **0.875**
